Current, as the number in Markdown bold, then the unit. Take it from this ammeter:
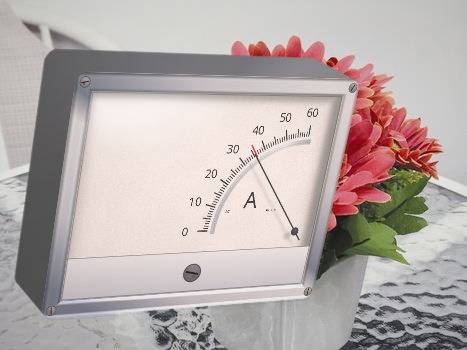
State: **35** A
